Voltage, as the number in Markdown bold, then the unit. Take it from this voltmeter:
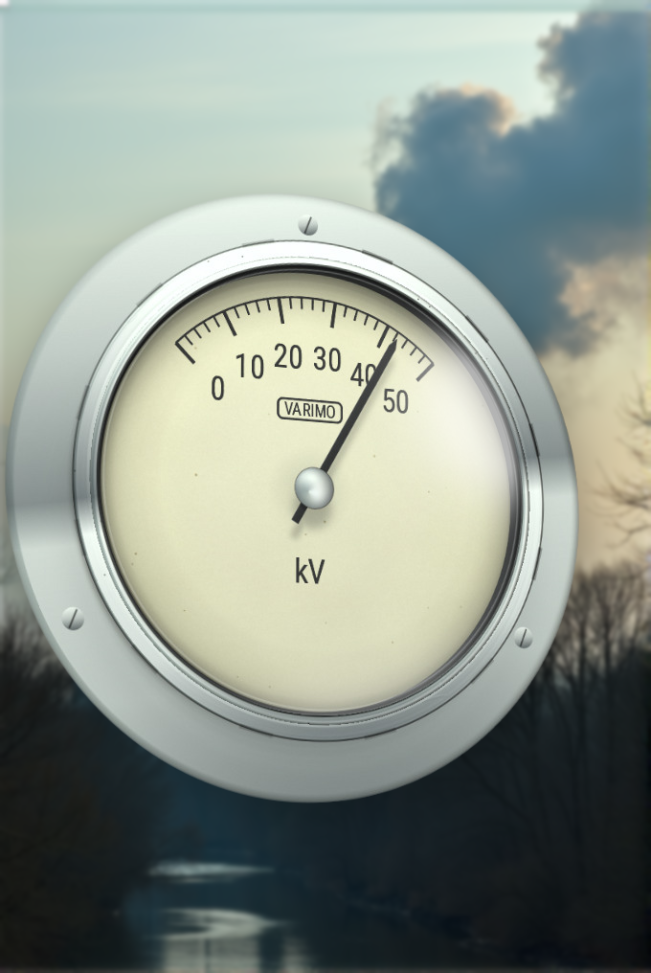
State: **42** kV
